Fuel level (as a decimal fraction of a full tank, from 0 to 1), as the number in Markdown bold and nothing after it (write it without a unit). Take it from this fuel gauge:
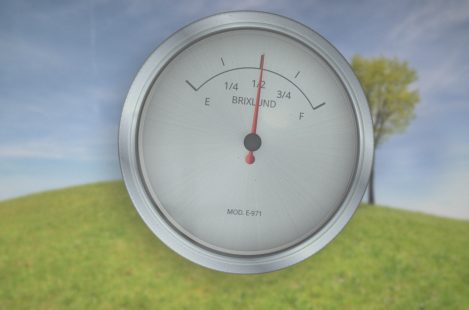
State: **0.5**
